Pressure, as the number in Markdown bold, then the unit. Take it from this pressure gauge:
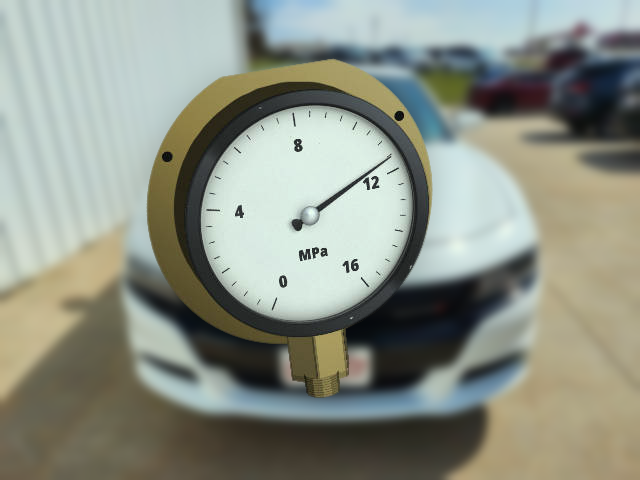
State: **11.5** MPa
